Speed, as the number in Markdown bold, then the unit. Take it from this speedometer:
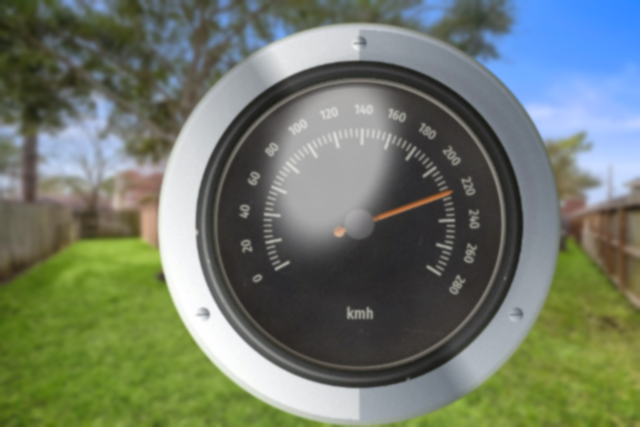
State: **220** km/h
